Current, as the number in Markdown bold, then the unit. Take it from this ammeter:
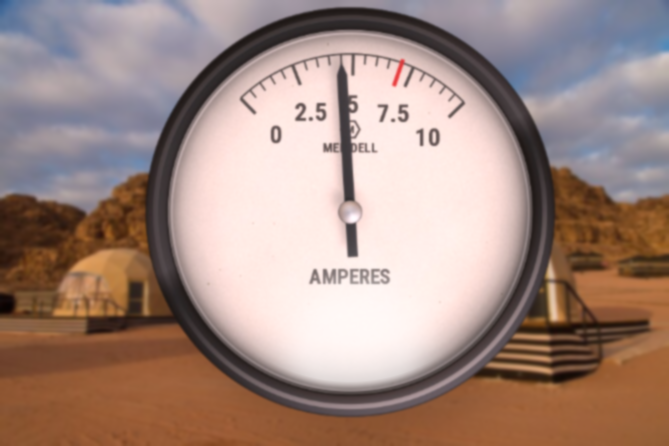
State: **4.5** A
